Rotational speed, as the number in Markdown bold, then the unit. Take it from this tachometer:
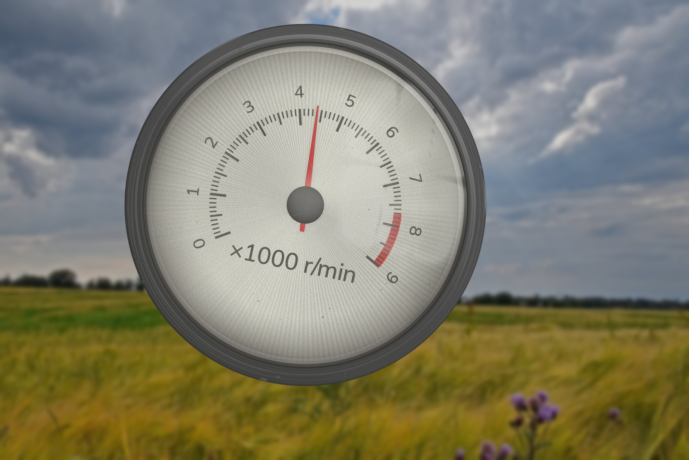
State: **4400** rpm
